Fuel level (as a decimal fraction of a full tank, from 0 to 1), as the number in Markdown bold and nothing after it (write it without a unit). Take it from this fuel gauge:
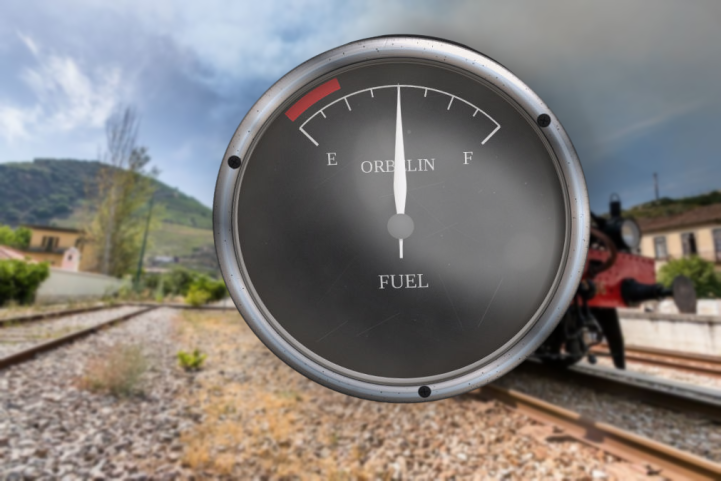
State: **0.5**
